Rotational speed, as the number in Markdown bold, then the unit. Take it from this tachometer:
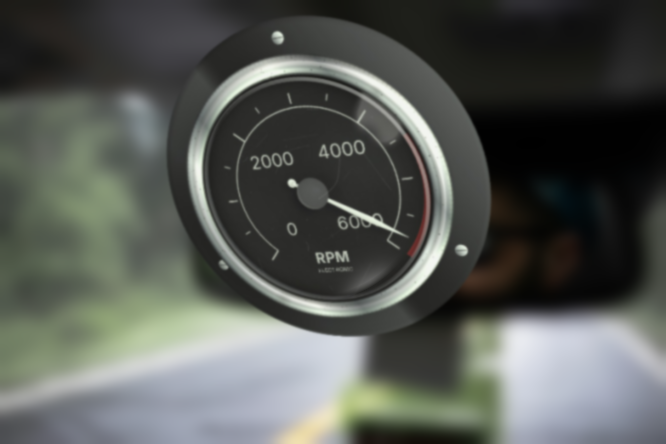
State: **5750** rpm
